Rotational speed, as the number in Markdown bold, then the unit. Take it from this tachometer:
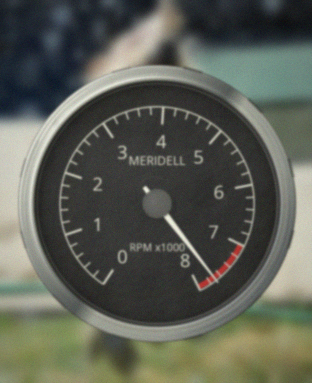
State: **7700** rpm
